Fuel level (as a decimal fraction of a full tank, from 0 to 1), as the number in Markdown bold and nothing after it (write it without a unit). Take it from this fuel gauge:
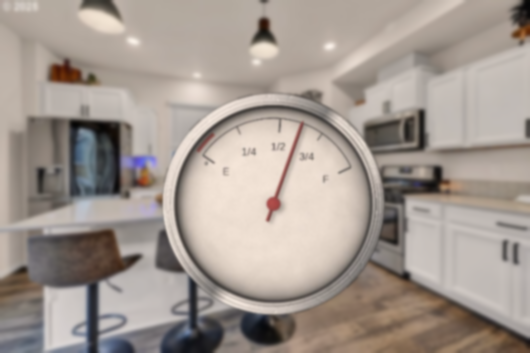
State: **0.625**
